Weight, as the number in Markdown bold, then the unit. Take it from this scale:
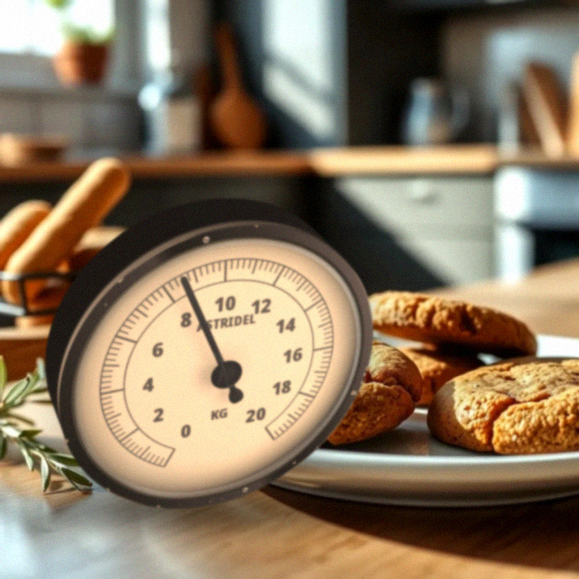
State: **8.6** kg
